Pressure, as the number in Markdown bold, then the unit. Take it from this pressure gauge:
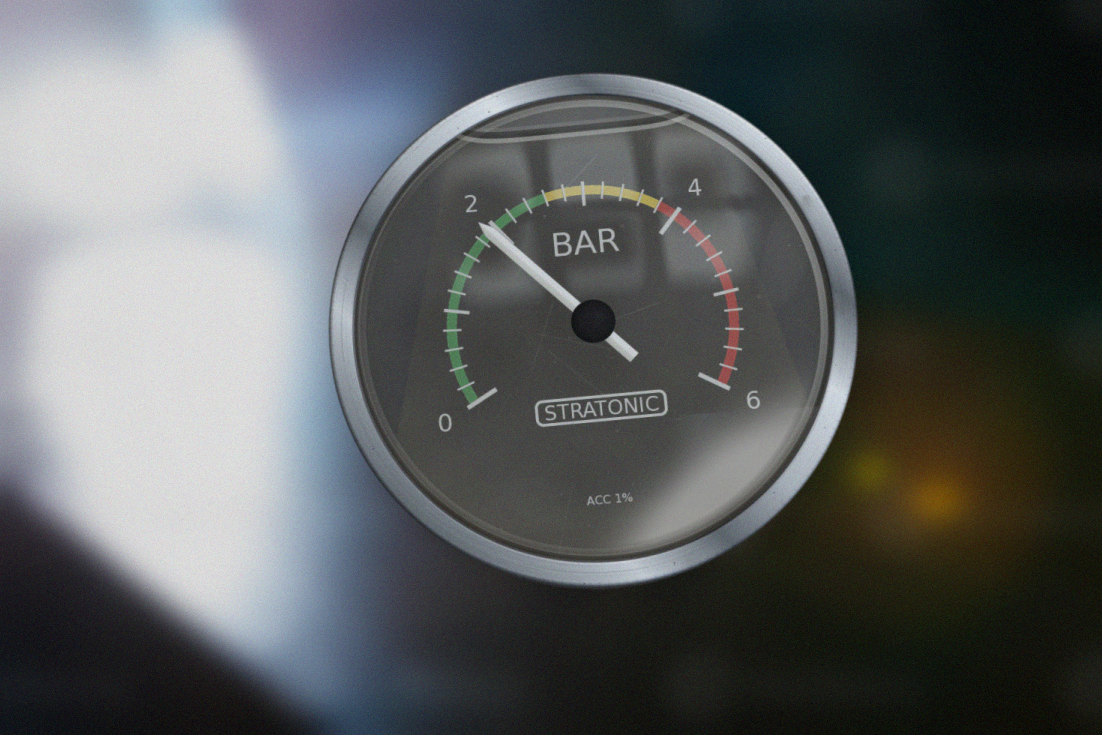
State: **1.9** bar
